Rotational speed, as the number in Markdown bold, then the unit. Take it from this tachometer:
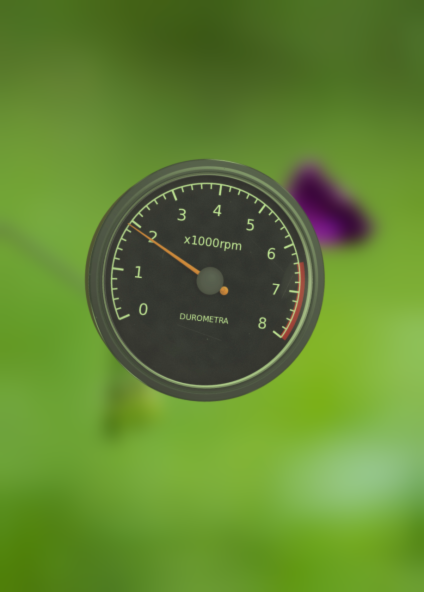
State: **1900** rpm
